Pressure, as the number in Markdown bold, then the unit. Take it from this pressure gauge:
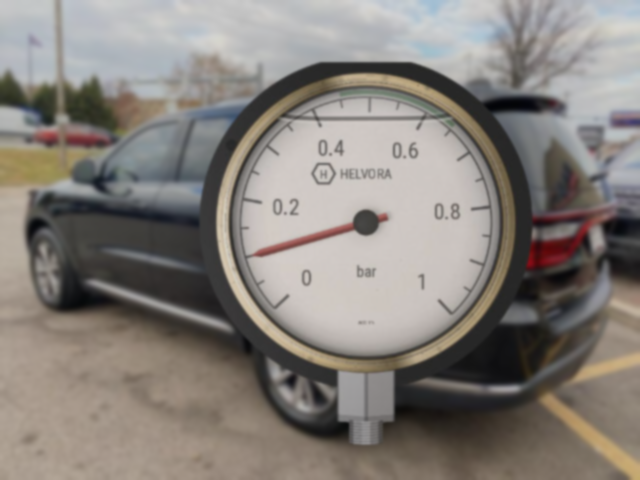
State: **0.1** bar
